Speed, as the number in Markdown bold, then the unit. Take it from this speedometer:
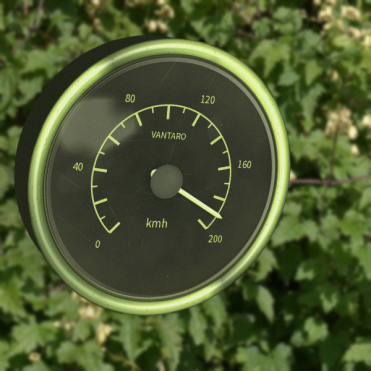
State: **190** km/h
